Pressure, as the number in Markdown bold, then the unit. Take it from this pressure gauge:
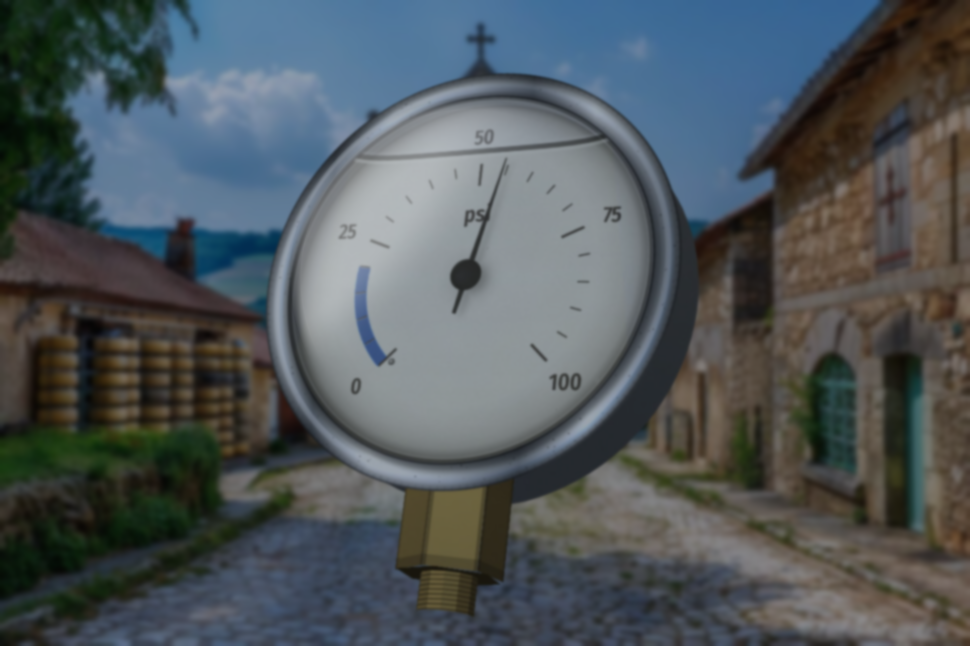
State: **55** psi
